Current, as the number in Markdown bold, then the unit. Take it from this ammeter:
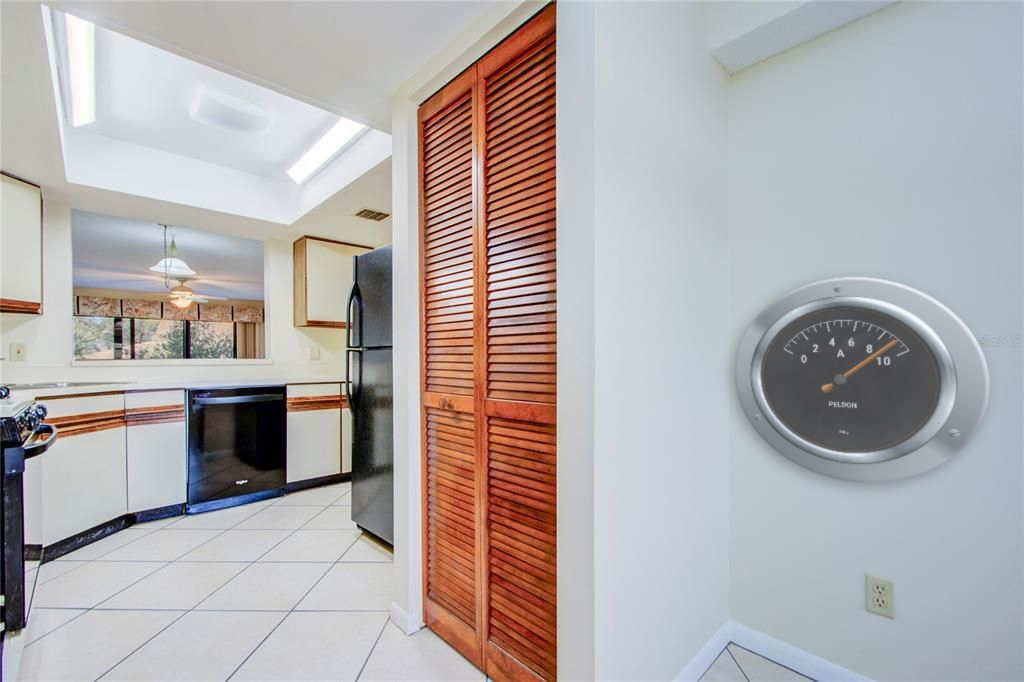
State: **9** A
